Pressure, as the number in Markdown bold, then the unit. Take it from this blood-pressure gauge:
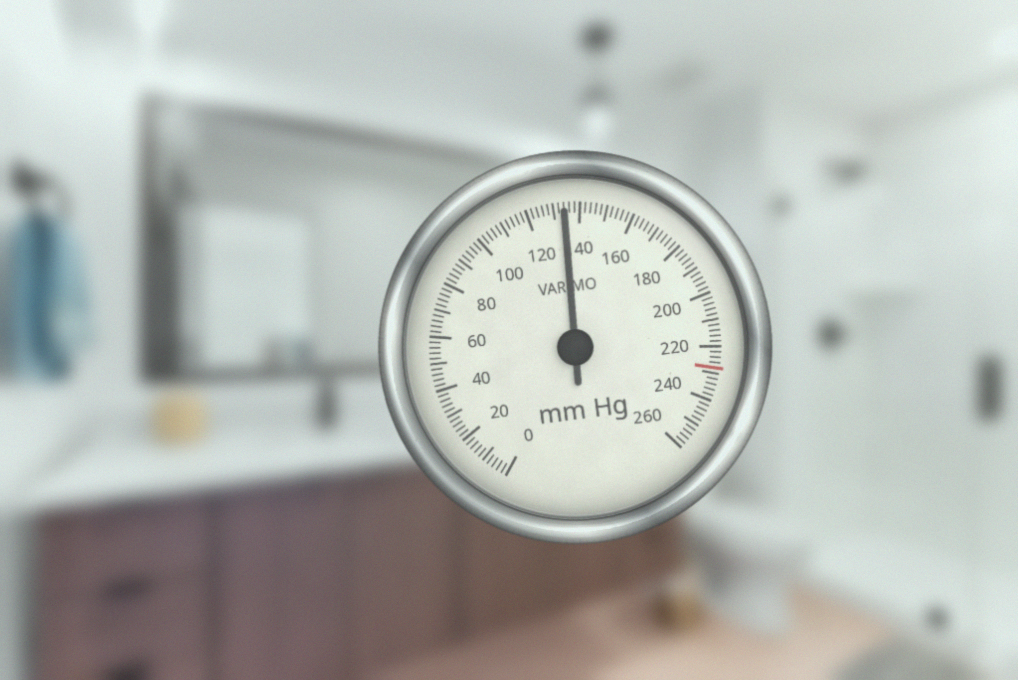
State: **134** mmHg
